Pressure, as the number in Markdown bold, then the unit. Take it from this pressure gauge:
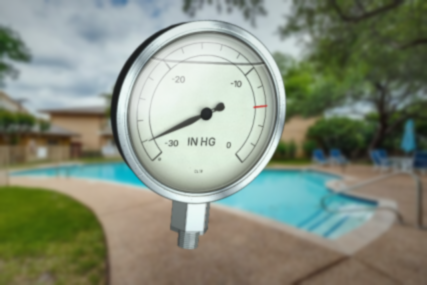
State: **-28** inHg
